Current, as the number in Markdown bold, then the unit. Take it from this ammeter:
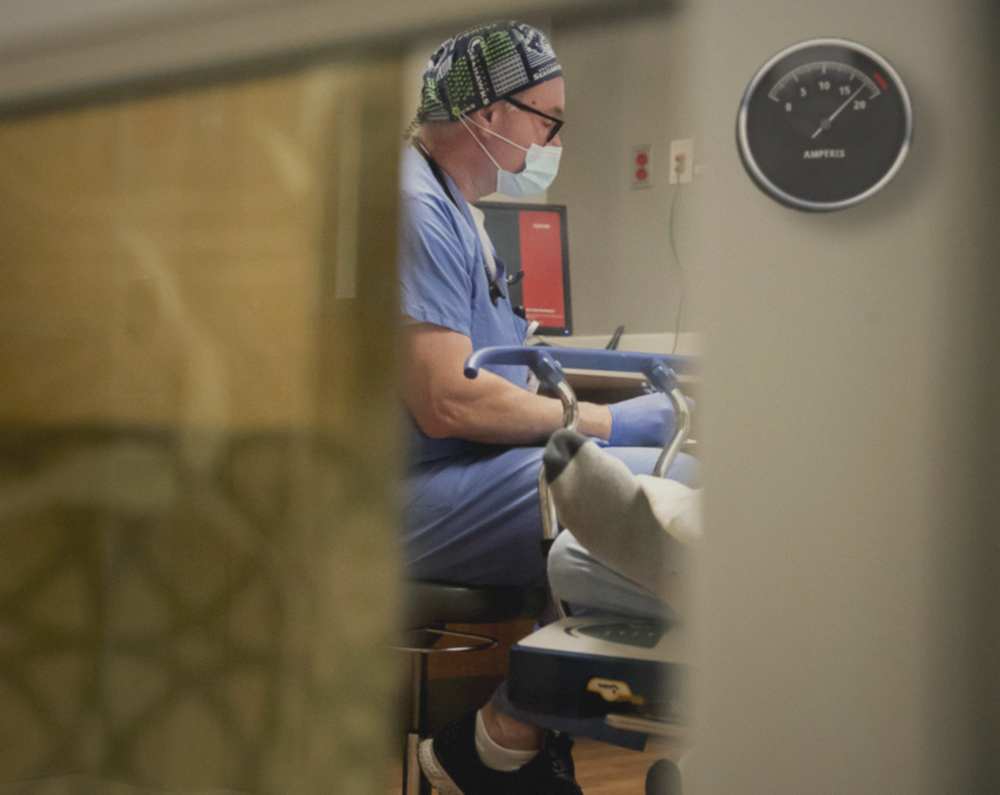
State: **17.5** A
